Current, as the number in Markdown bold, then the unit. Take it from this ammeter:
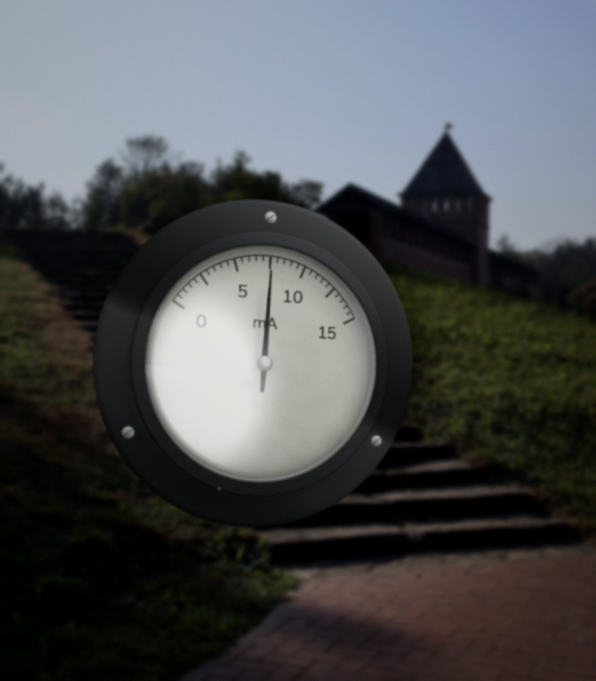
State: **7.5** mA
